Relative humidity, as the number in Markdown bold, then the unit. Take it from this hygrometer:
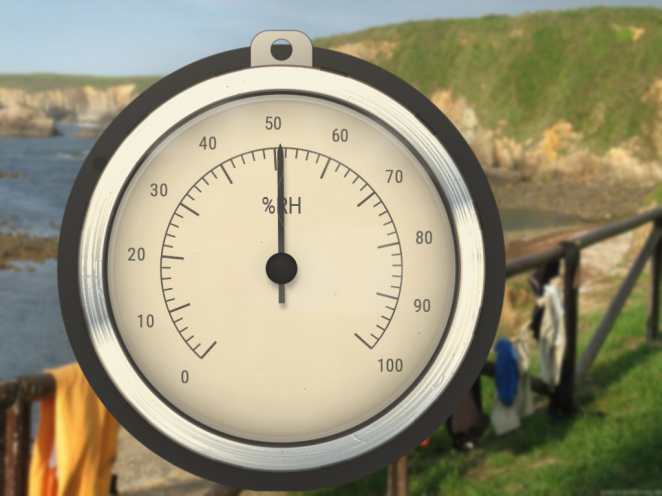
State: **51** %
